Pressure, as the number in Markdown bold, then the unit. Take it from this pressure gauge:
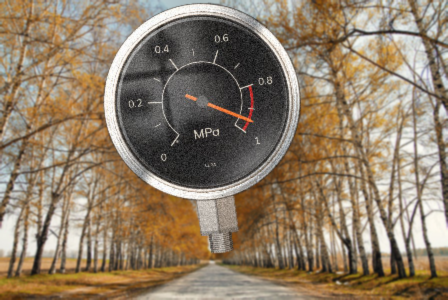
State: **0.95** MPa
